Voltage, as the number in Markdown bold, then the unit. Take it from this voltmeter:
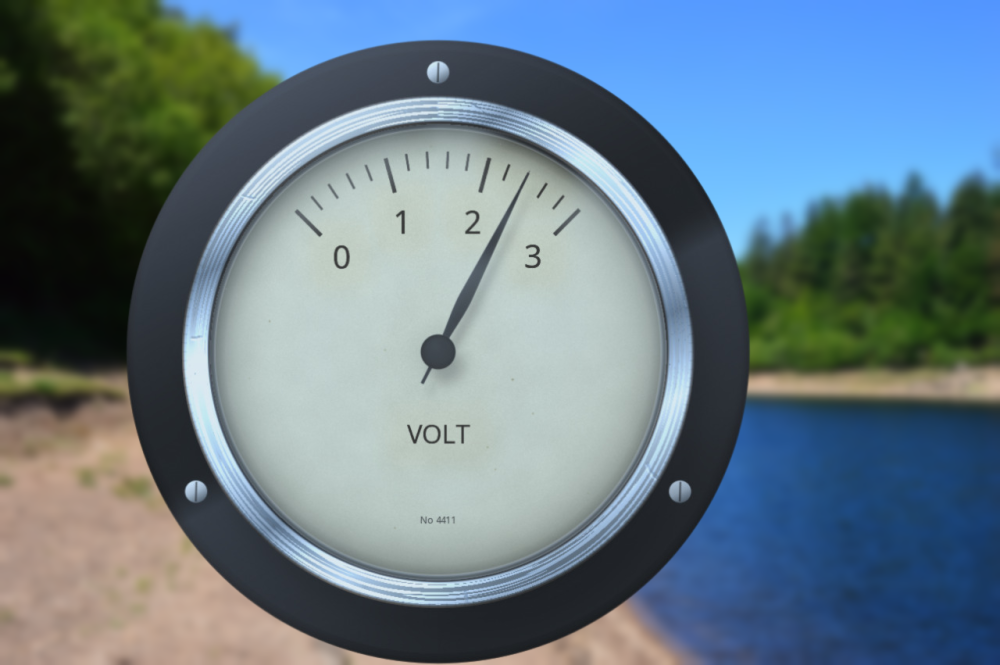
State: **2.4** V
